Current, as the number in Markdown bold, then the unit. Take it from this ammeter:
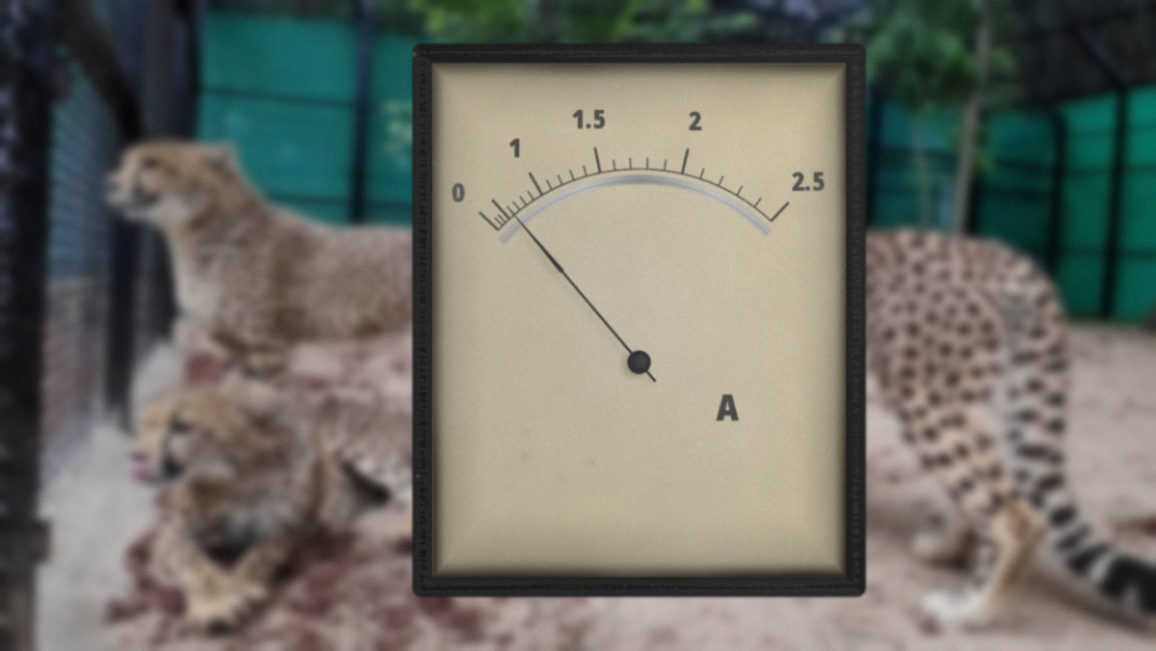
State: **0.6** A
